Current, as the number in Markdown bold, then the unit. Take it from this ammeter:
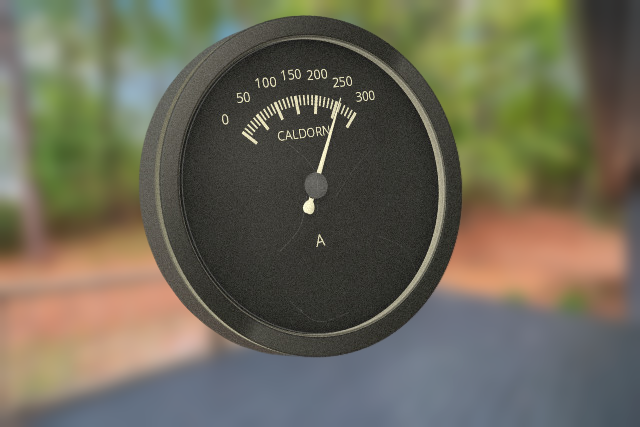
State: **250** A
